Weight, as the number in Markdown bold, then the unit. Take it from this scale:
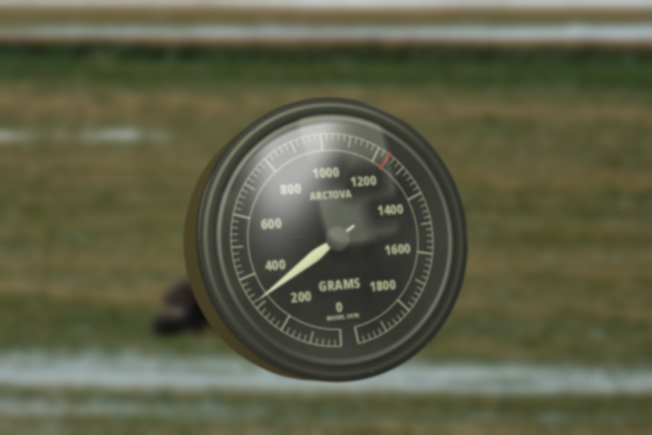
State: **320** g
